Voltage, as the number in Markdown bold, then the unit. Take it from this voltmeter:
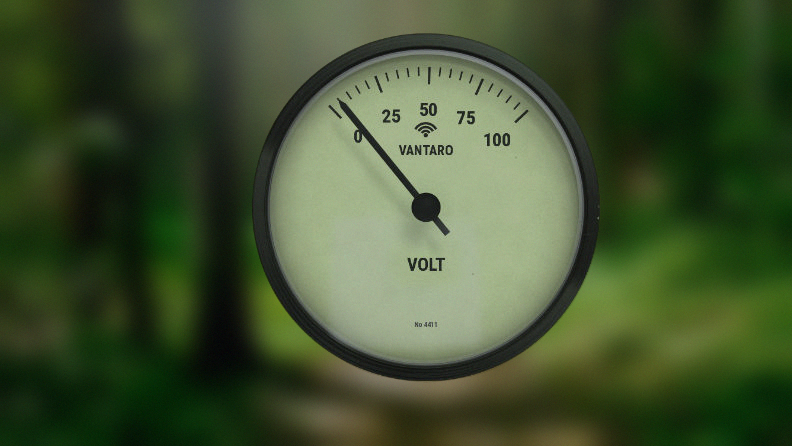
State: **5** V
